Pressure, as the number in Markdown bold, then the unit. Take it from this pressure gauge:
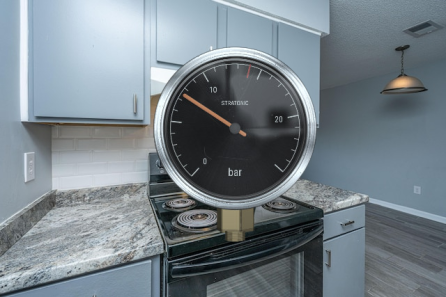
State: **7.5** bar
